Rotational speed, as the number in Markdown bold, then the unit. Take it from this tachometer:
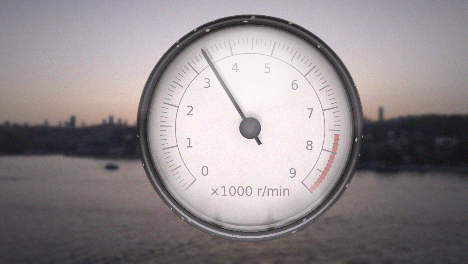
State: **3400** rpm
